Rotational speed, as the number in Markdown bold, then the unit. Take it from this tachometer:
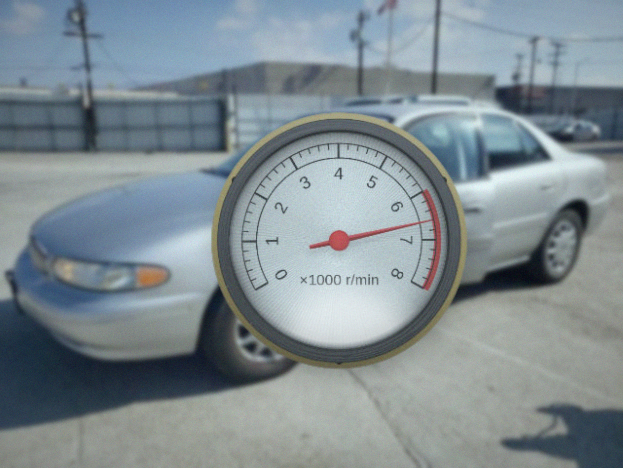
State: **6600** rpm
